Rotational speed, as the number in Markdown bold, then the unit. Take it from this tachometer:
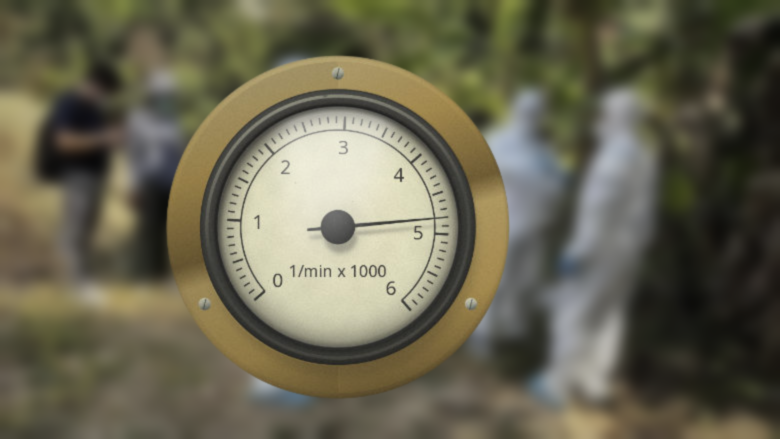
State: **4800** rpm
